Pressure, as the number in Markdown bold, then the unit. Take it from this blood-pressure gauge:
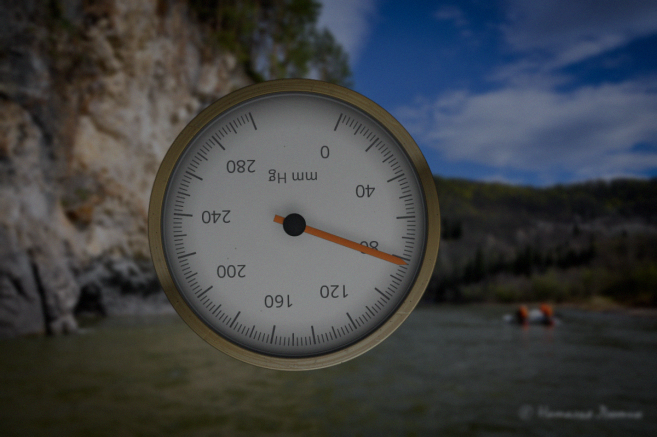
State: **82** mmHg
